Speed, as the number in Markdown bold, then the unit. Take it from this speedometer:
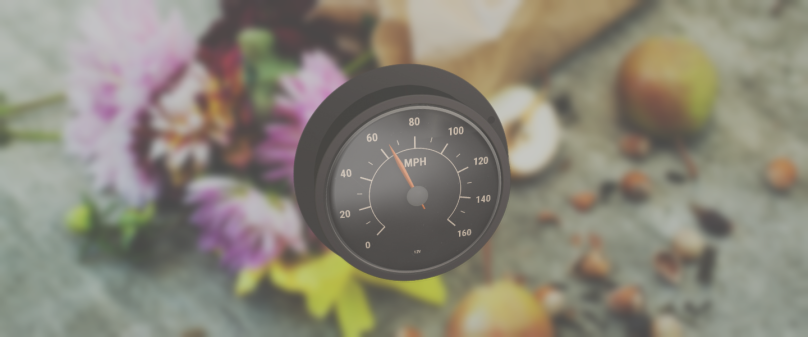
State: **65** mph
